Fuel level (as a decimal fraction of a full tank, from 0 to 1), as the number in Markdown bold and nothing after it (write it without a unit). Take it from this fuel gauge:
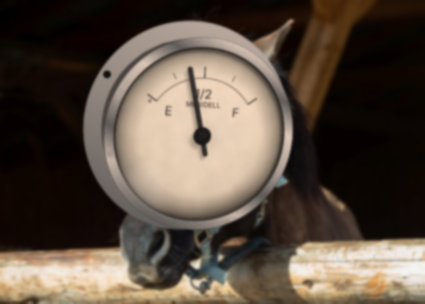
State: **0.375**
